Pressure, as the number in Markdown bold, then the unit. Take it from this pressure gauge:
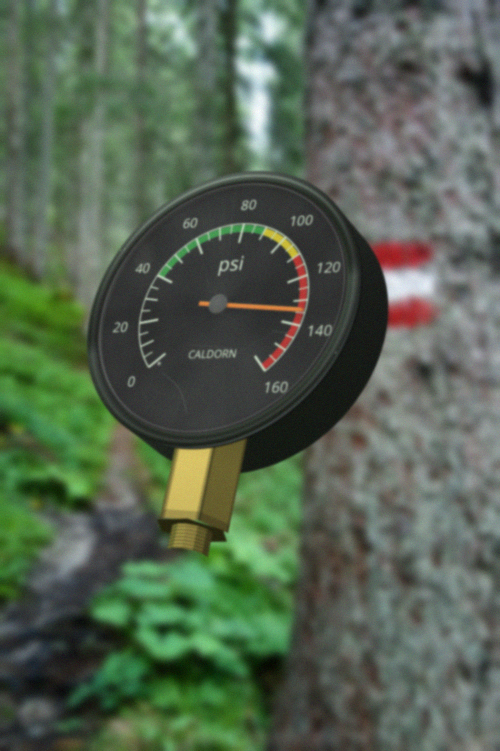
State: **135** psi
